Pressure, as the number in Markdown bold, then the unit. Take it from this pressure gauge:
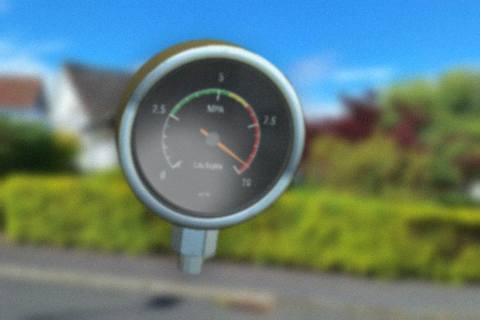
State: **9.5** MPa
